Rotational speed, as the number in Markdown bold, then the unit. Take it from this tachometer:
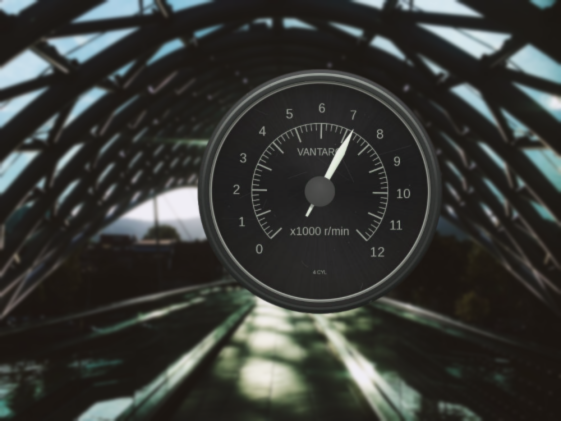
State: **7200** rpm
